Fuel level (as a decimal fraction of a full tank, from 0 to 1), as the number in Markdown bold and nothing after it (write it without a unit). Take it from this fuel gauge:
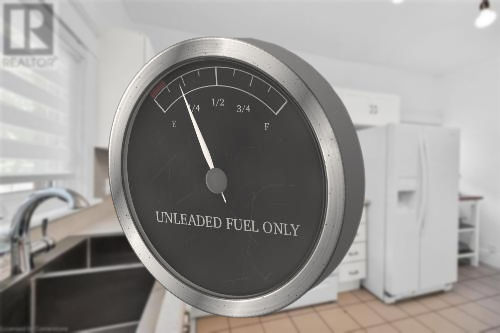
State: **0.25**
